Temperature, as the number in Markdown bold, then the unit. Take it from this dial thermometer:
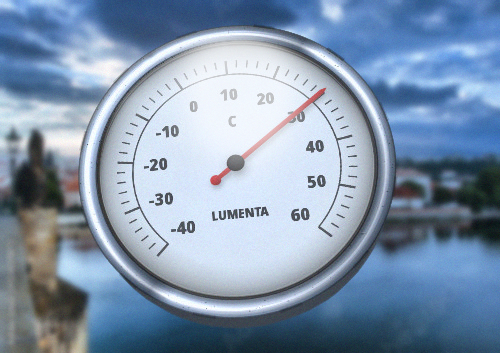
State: **30** °C
